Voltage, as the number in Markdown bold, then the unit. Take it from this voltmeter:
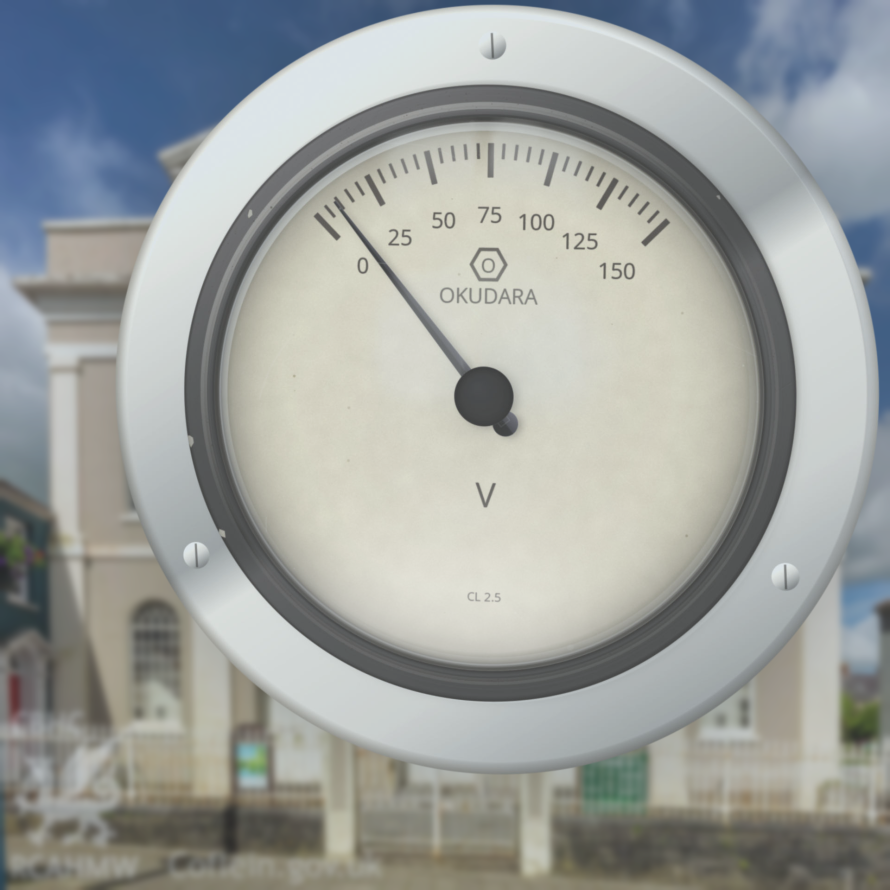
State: **10** V
